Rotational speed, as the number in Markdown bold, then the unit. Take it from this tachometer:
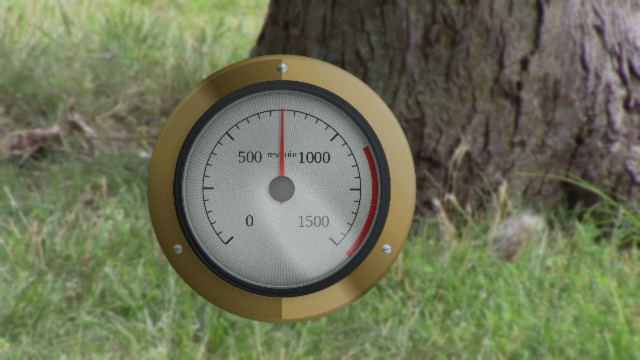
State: **750** rpm
